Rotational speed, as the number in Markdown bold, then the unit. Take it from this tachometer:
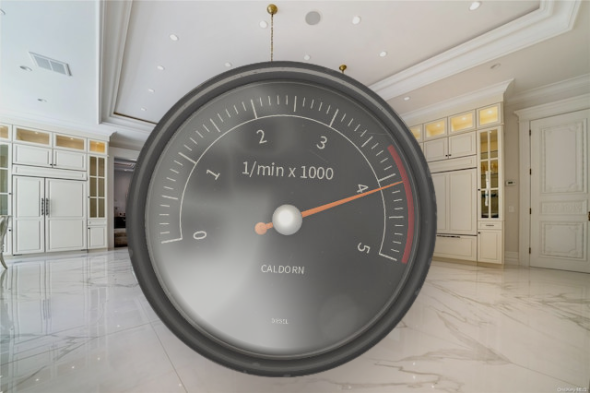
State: **4100** rpm
